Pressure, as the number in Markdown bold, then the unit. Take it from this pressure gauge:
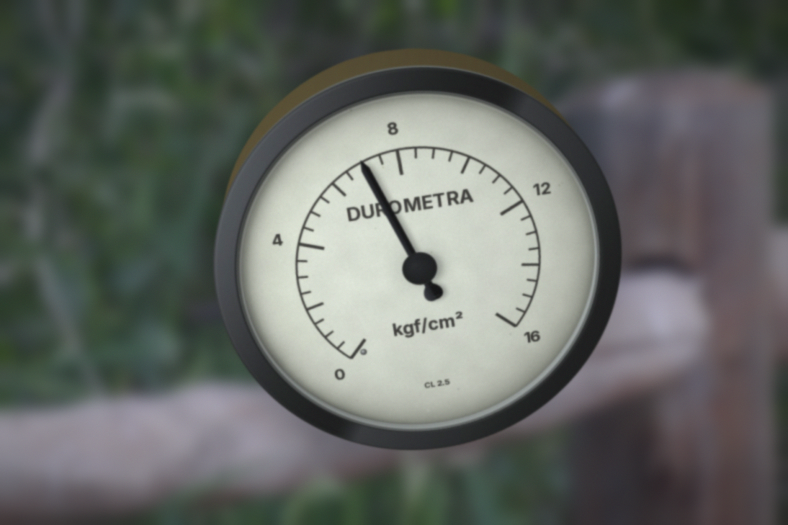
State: **7** kg/cm²
